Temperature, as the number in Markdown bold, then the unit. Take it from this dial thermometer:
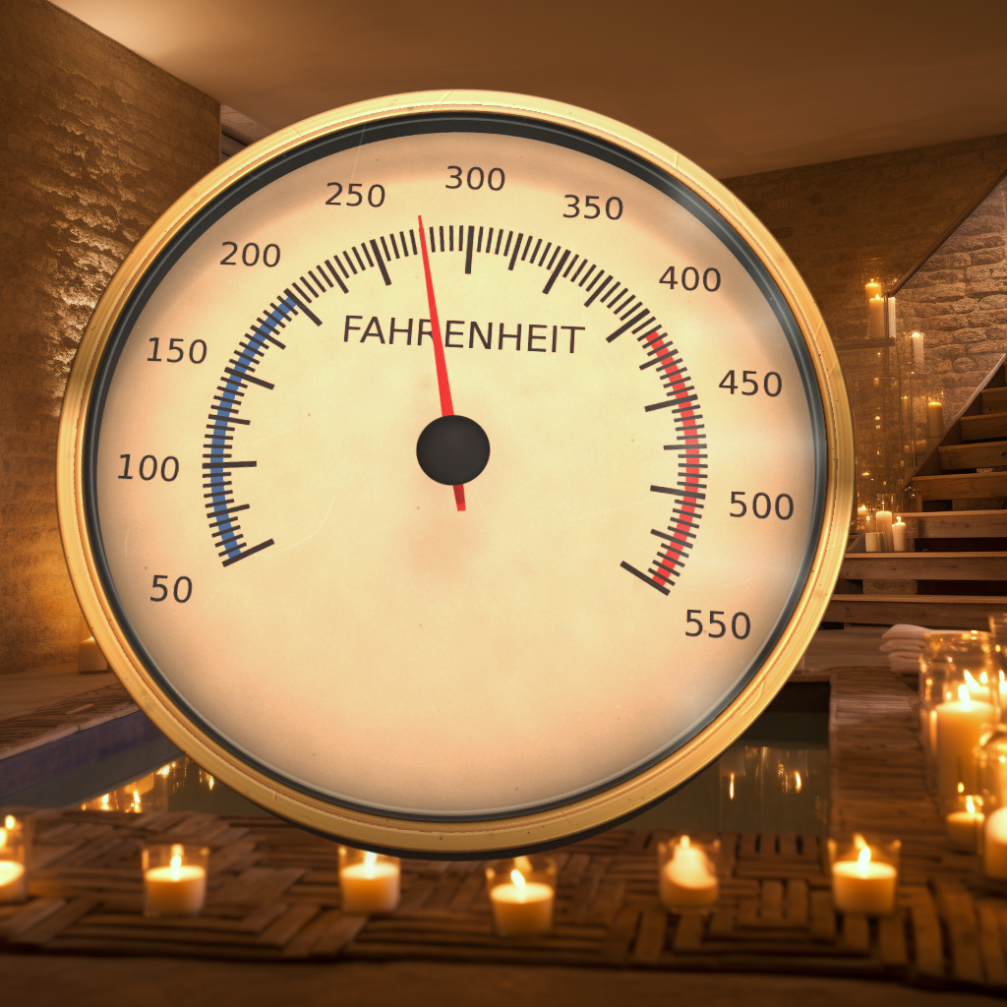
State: **275** °F
